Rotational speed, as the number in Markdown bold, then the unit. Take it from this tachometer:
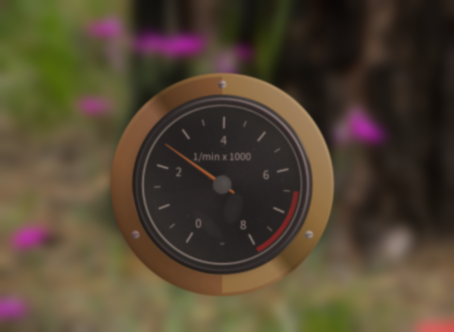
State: **2500** rpm
